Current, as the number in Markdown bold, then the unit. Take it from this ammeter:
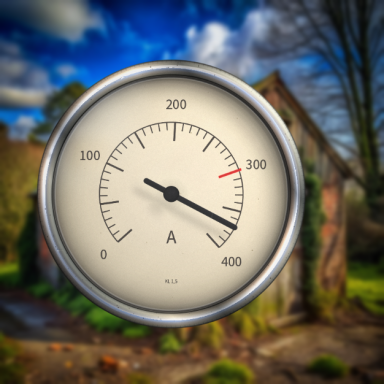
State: **370** A
